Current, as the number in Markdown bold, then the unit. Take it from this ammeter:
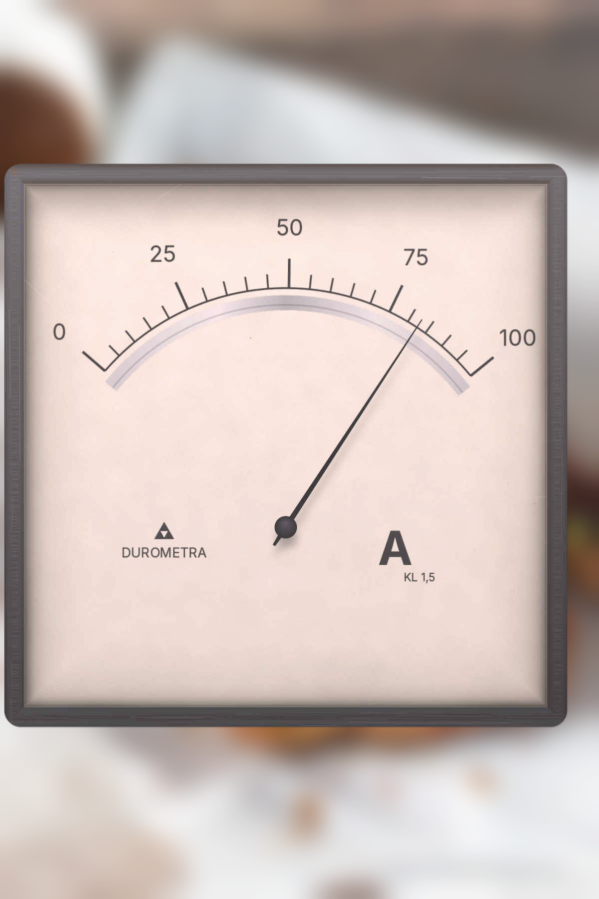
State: **82.5** A
